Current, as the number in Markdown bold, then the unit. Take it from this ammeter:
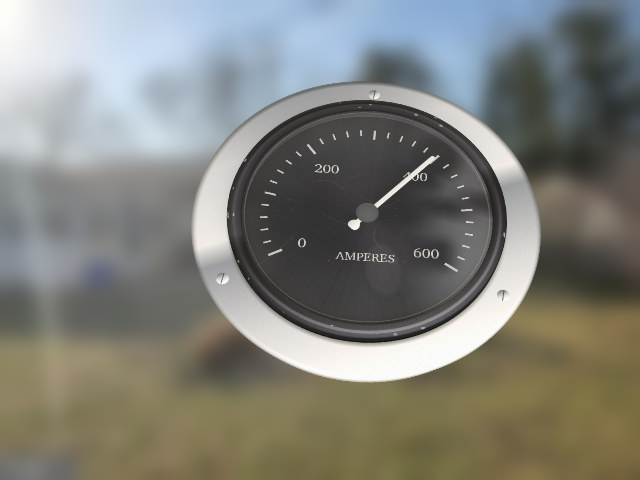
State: **400** A
